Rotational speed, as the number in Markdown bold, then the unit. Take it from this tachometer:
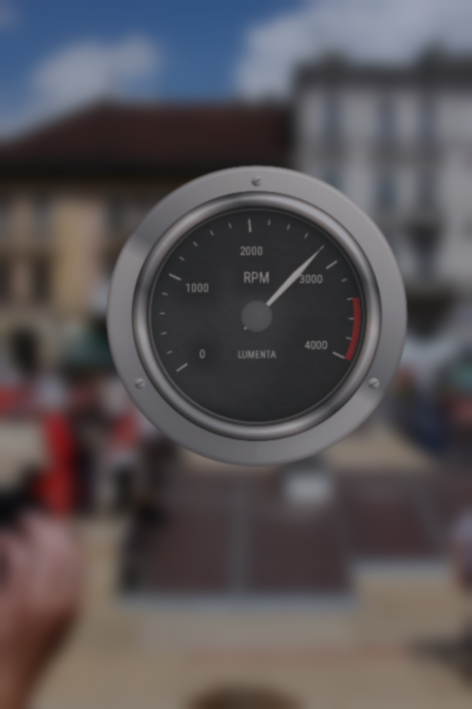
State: **2800** rpm
